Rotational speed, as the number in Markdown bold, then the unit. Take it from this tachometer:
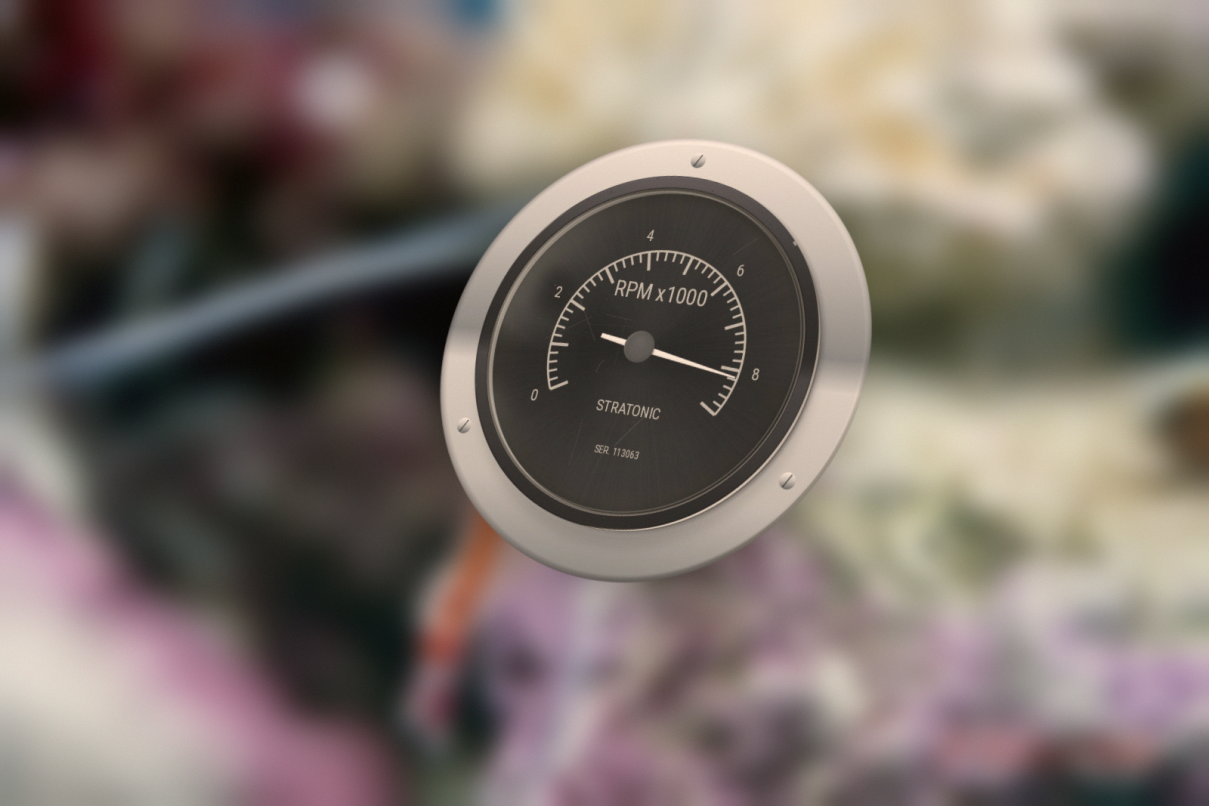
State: **8200** rpm
